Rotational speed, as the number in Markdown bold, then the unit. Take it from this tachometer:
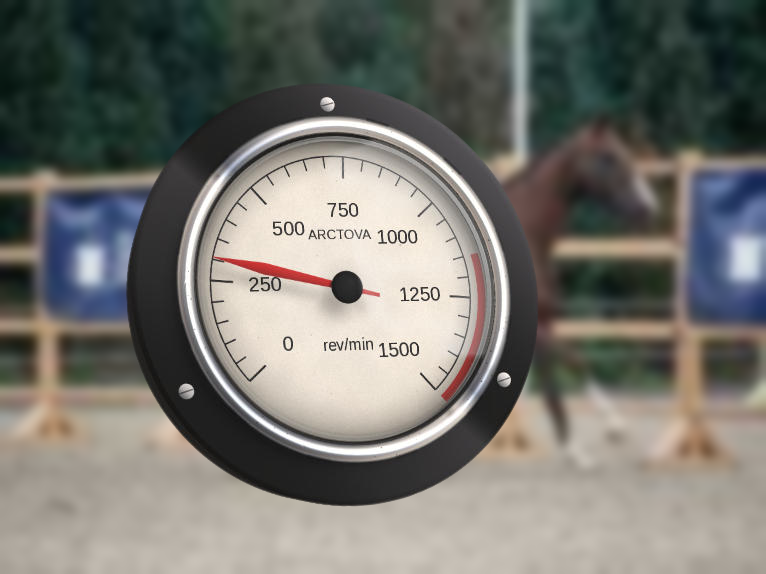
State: **300** rpm
